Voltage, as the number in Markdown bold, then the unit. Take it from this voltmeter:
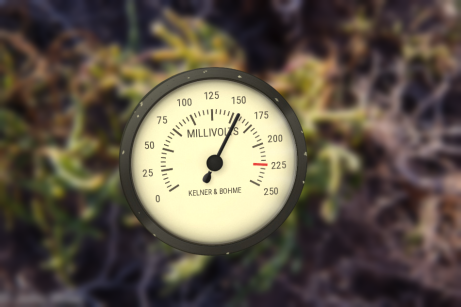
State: **155** mV
